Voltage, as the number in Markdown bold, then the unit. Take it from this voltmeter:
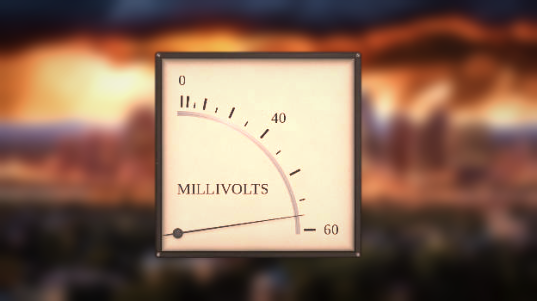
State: **57.5** mV
